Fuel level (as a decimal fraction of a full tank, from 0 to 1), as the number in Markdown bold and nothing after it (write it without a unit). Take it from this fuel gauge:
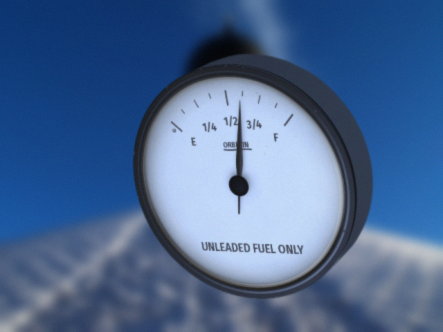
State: **0.625**
